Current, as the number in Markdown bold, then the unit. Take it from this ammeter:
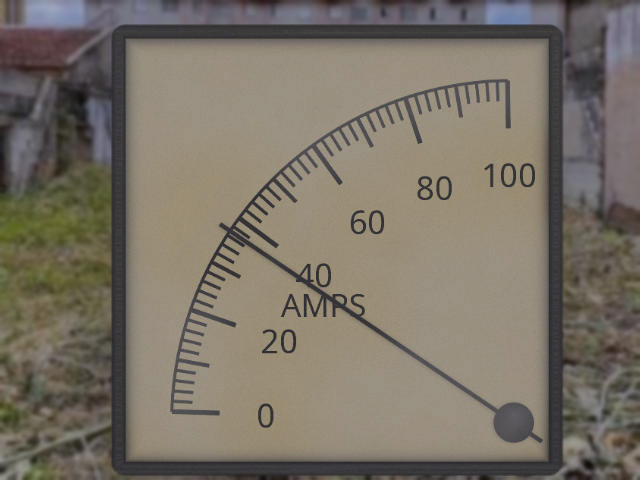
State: **37** A
